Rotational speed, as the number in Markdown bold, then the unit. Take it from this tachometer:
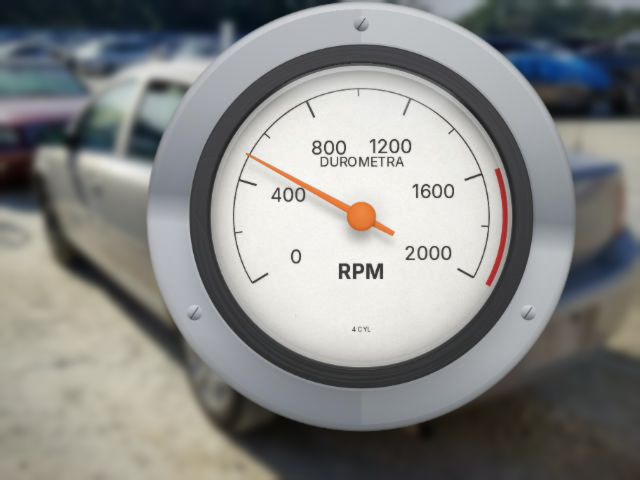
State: **500** rpm
